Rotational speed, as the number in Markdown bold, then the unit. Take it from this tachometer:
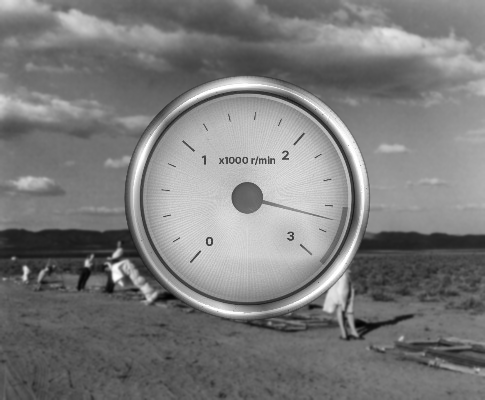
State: **2700** rpm
